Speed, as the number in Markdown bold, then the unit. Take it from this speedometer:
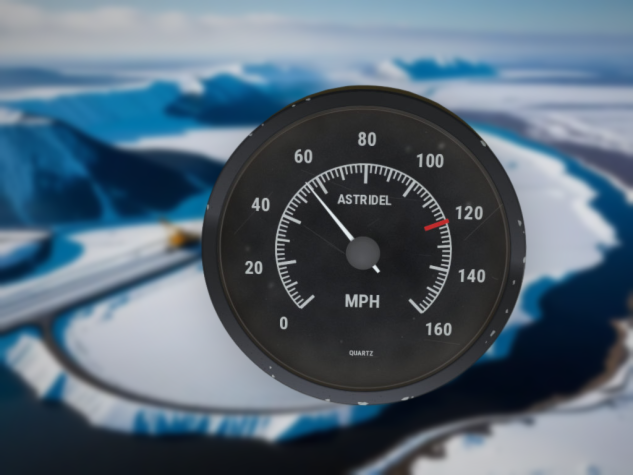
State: **56** mph
